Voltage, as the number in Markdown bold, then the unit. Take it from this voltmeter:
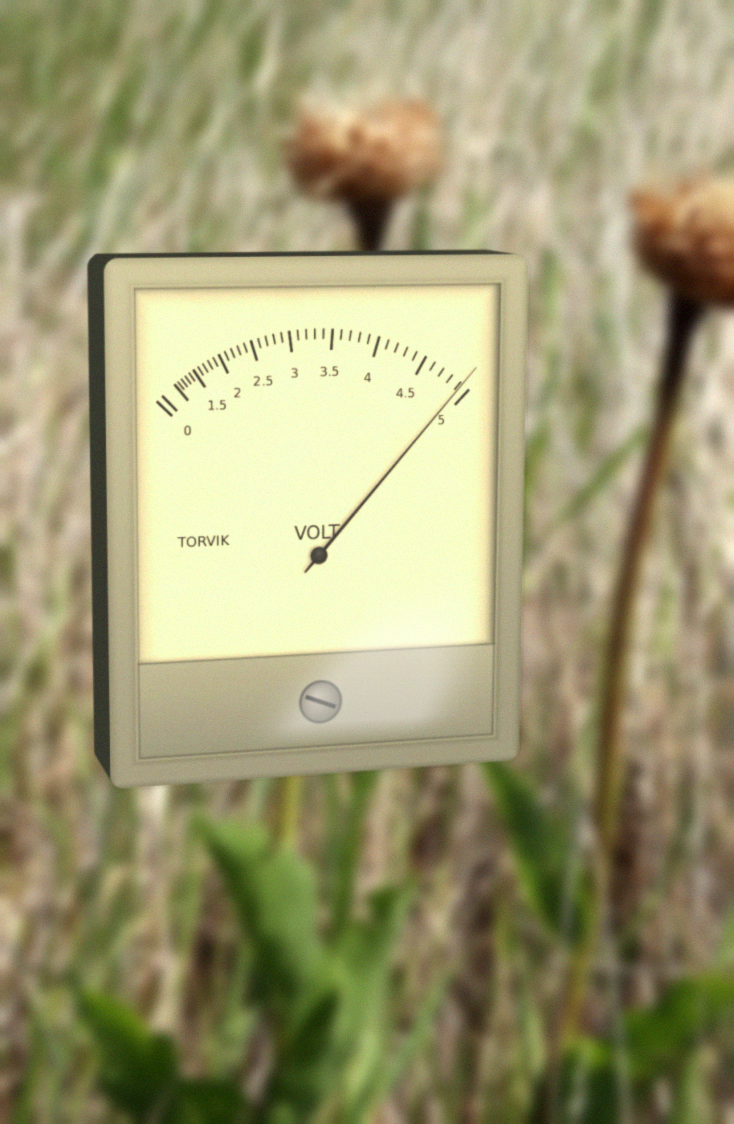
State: **4.9** V
